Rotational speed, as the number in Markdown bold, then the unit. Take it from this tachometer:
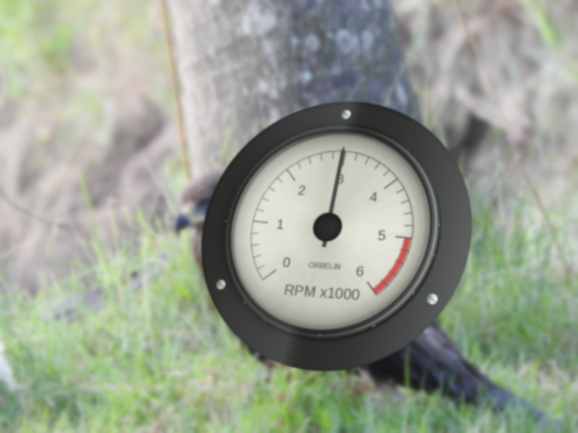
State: **3000** rpm
